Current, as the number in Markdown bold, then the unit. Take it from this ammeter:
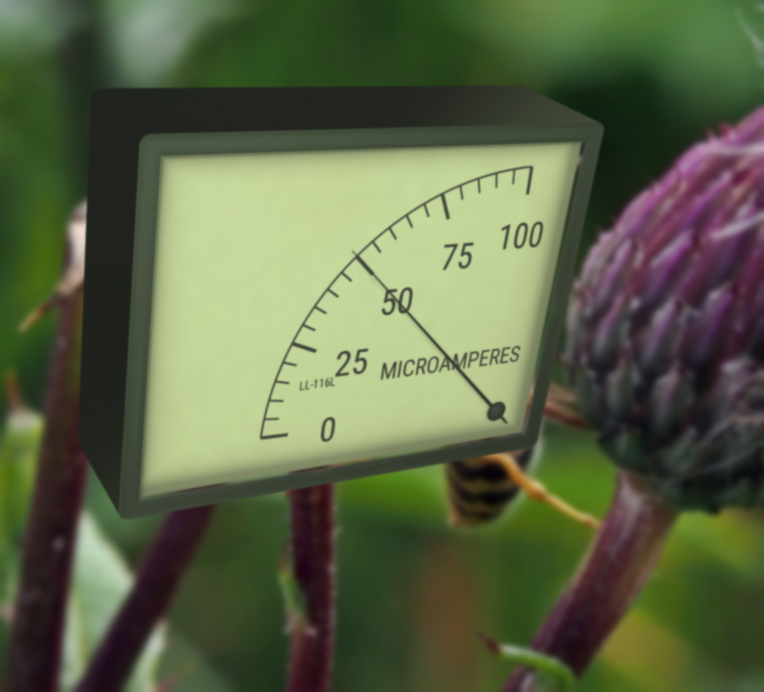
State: **50** µA
